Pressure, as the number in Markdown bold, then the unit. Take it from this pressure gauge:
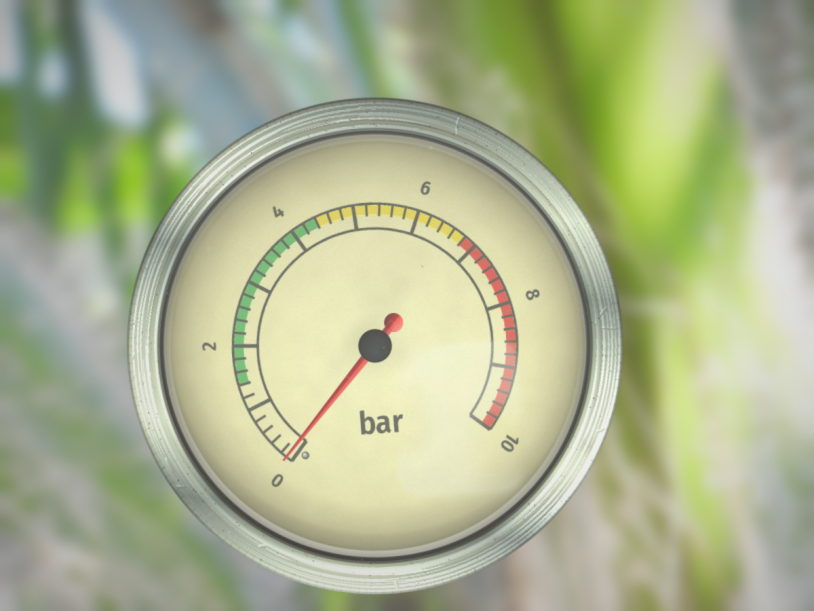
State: **0.1** bar
